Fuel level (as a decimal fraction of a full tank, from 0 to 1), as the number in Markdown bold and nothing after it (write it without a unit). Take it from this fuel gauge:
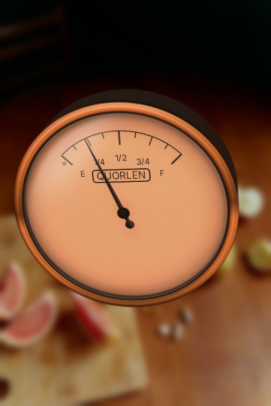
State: **0.25**
